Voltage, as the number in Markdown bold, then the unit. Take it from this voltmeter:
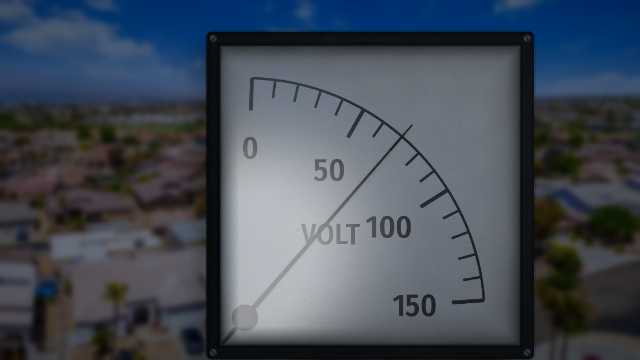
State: **70** V
